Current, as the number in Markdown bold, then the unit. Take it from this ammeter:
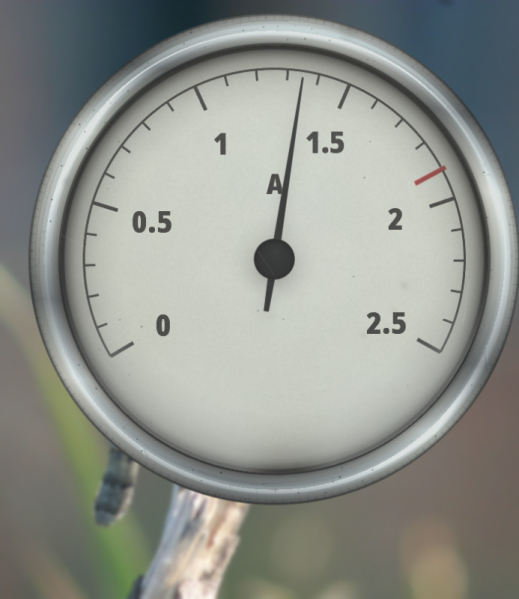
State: **1.35** A
